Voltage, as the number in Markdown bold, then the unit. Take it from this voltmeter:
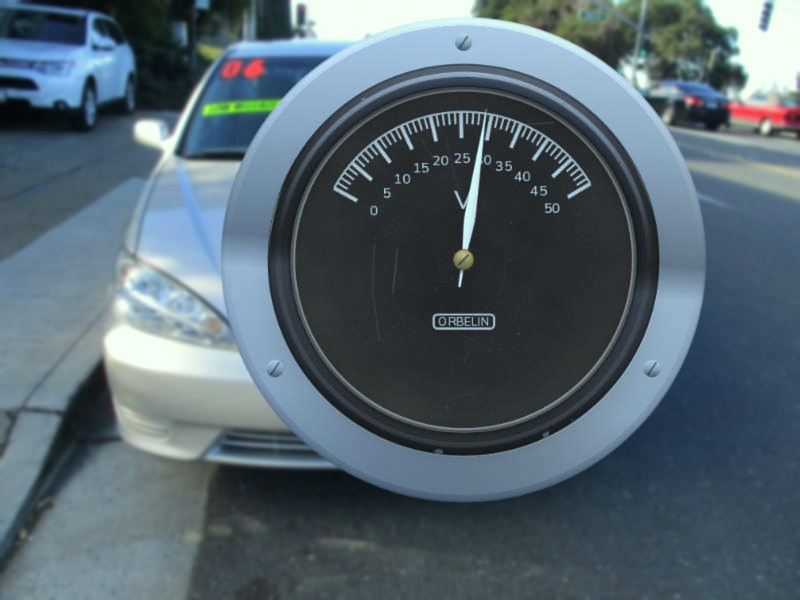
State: **29** V
